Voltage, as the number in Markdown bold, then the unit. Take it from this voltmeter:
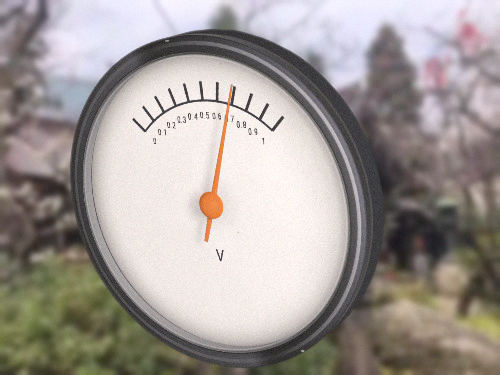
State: **0.7** V
